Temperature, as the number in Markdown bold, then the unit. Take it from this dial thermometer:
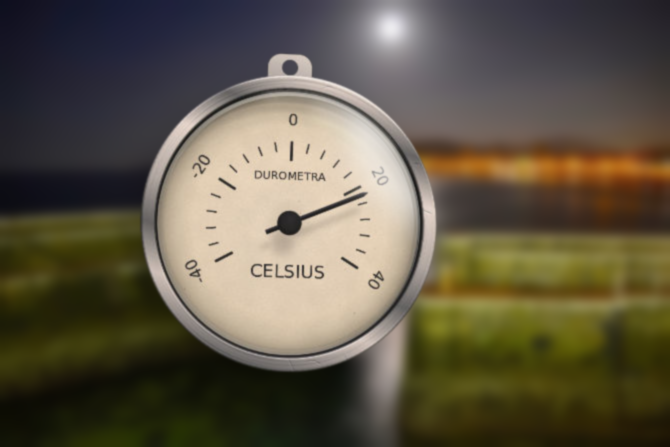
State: **22** °C
